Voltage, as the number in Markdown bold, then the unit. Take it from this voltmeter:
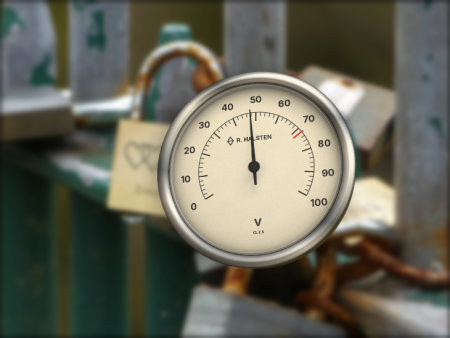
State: **48** V
